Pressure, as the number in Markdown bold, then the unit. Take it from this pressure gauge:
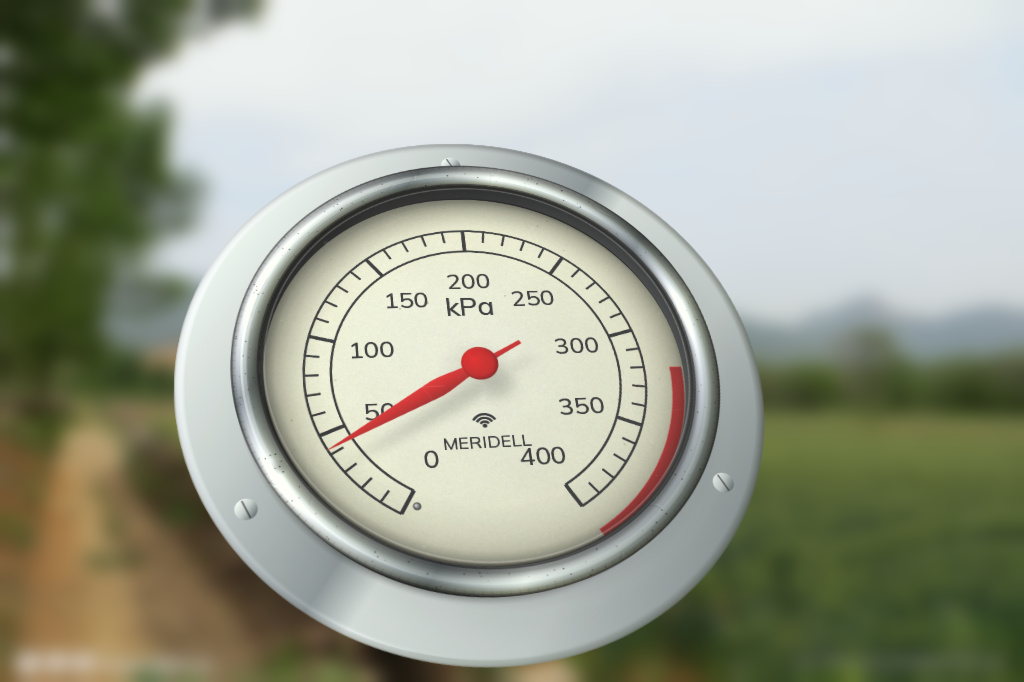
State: **40** kPa
